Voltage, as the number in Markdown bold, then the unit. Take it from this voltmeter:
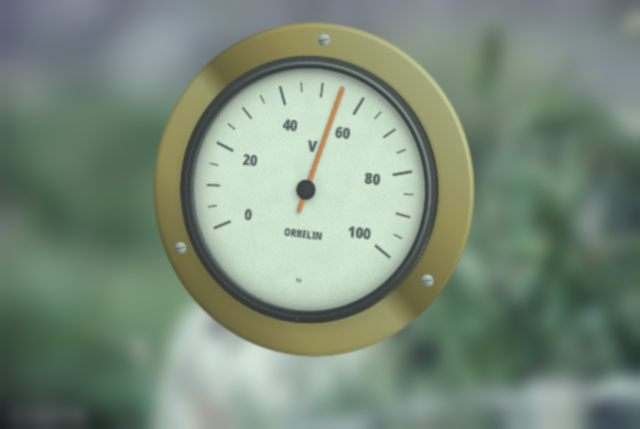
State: **55** V
